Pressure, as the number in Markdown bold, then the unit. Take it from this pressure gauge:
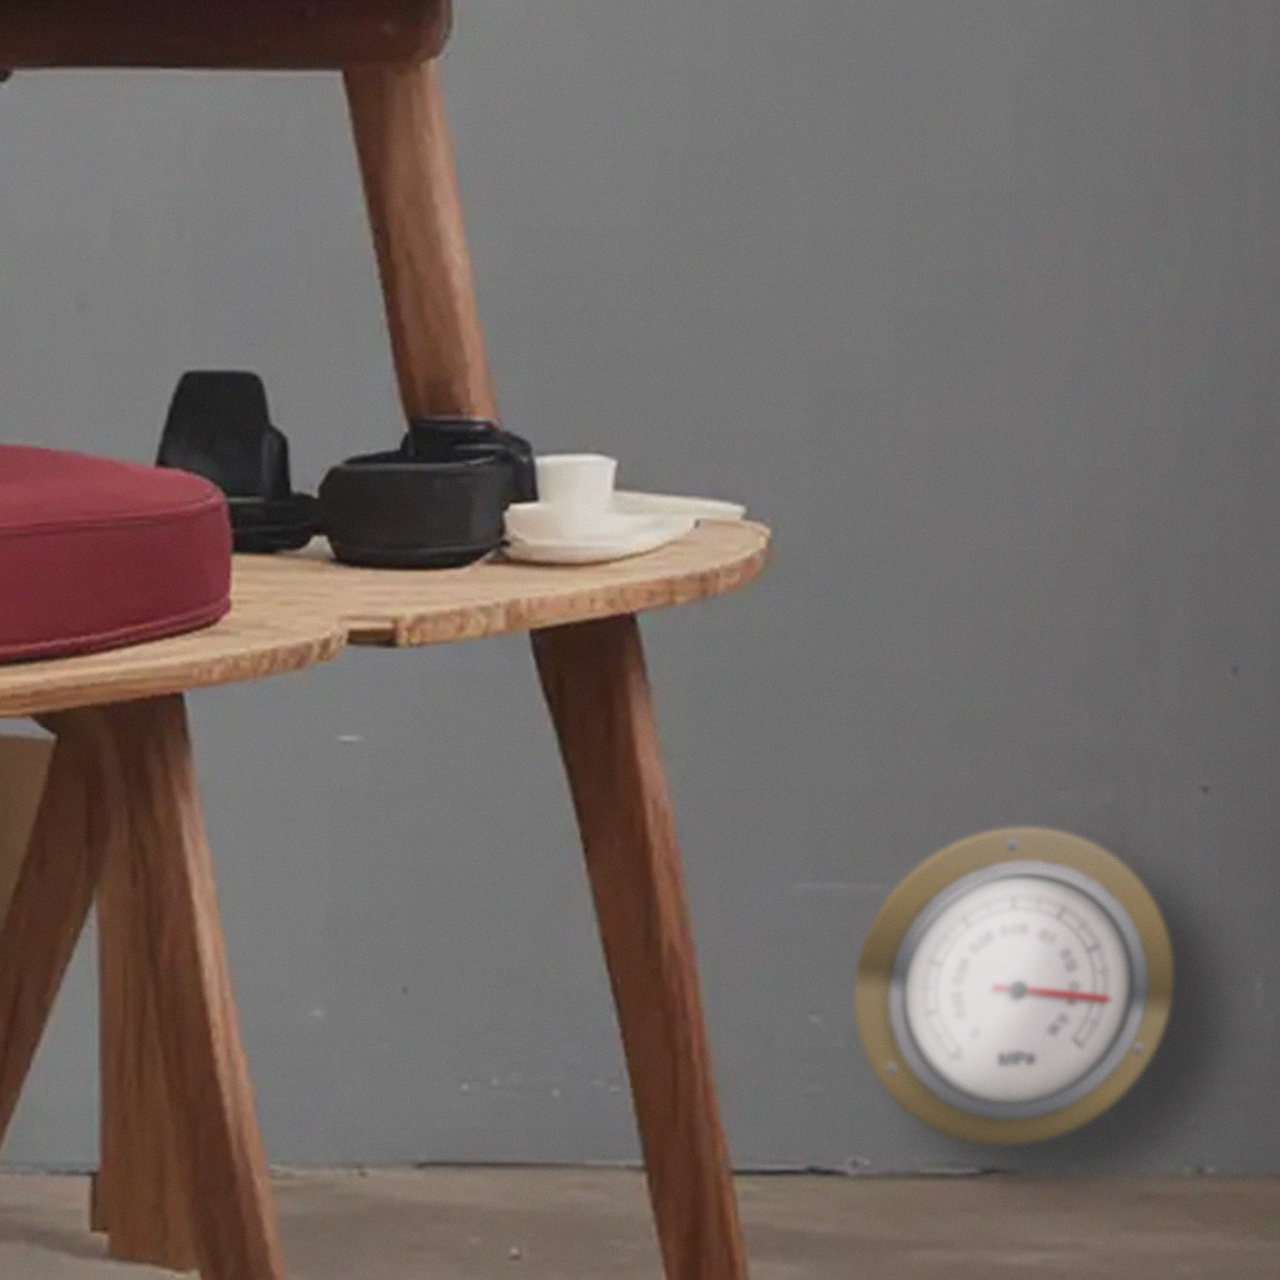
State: **0.14** MPa
